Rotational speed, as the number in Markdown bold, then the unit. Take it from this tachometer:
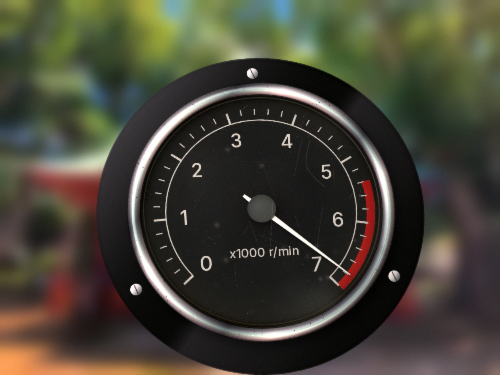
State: **6800** rpm
